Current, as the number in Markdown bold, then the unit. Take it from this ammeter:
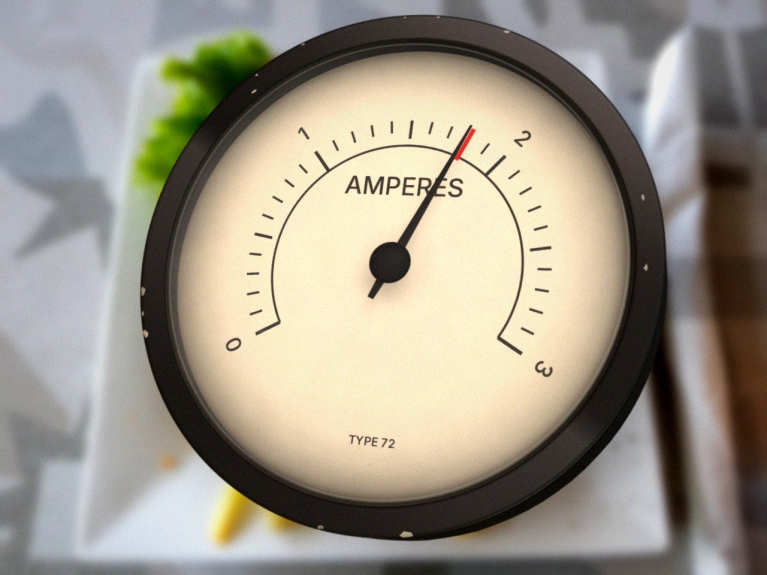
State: **1.8** A
